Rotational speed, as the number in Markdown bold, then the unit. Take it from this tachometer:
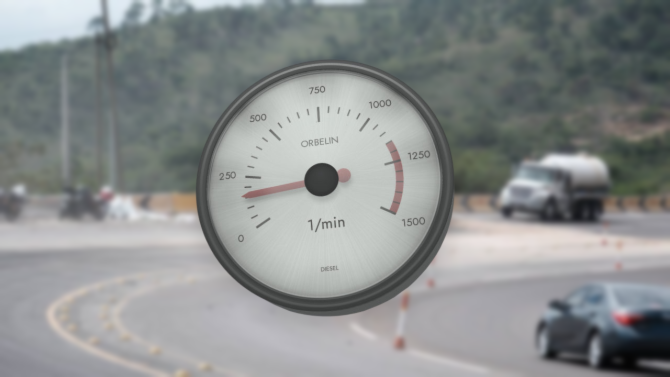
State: **150** rpm
